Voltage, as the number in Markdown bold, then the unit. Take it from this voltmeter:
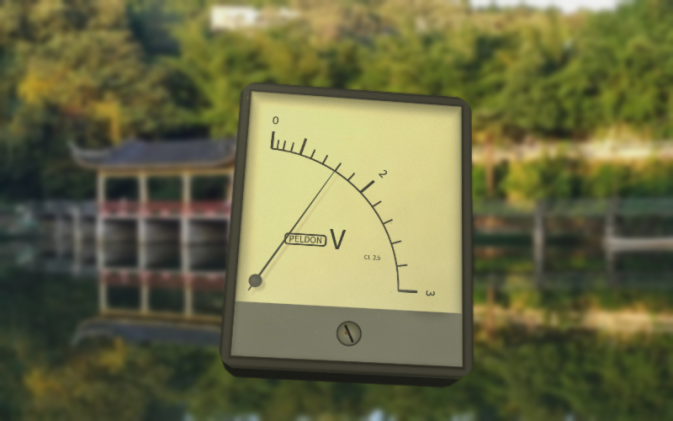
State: **1.6** V
